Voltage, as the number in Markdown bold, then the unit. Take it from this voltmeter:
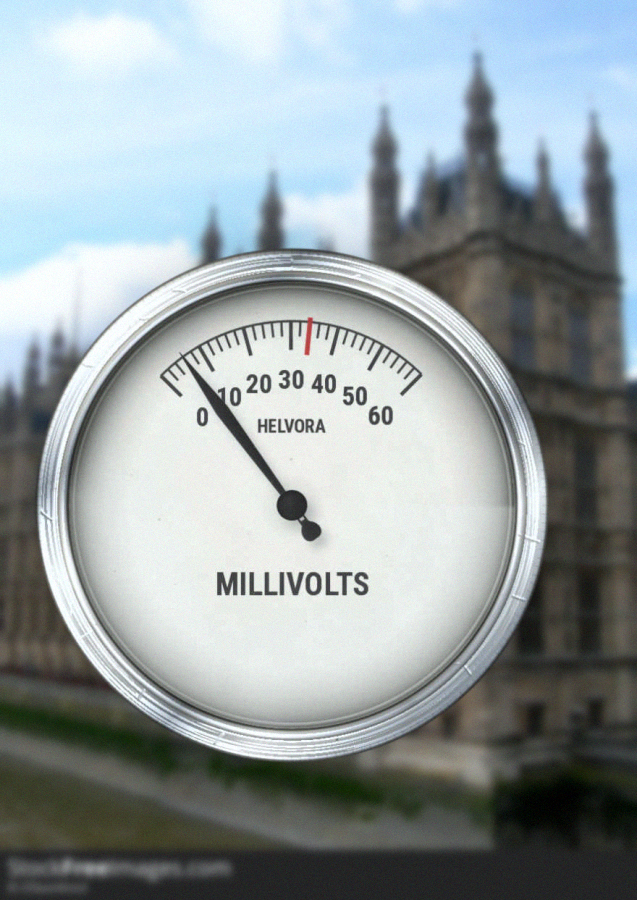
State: **6** mV
